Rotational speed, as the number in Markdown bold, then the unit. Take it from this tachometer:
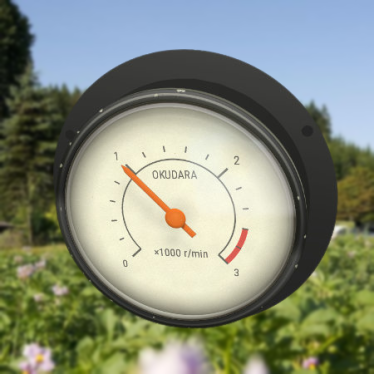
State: **1000** rpm
